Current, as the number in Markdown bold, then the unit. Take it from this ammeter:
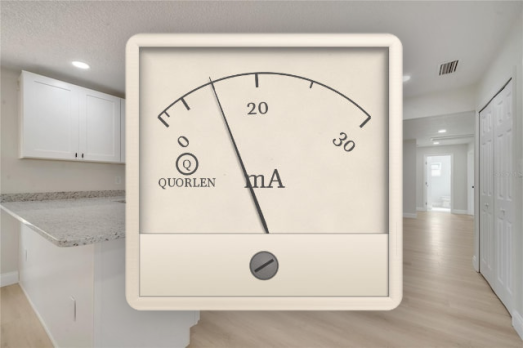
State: **15** mA
